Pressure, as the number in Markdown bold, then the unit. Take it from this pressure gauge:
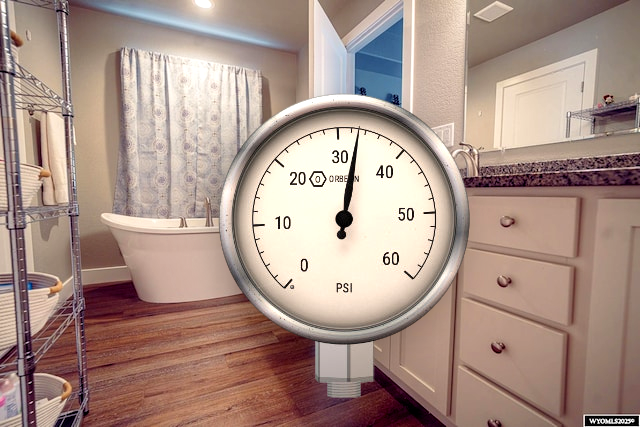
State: **33** psi
